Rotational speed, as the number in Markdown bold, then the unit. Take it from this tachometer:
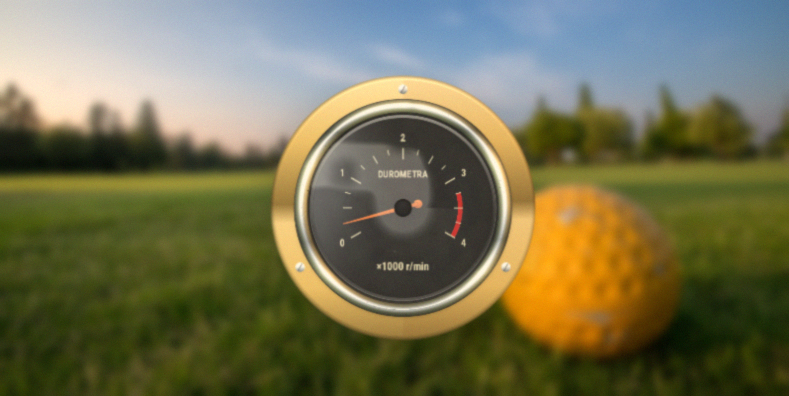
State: **250** rpm
